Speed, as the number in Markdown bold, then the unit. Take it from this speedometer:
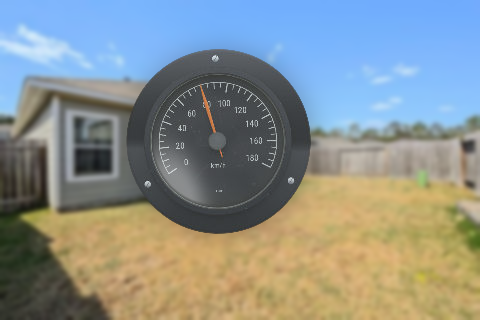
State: **80** km/h
